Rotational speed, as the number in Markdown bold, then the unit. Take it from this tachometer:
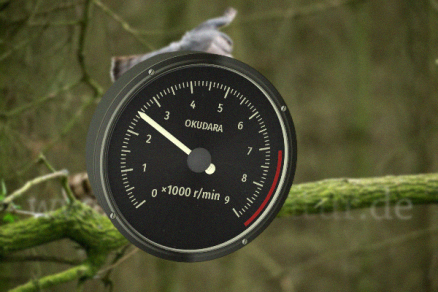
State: **2500** rpm
